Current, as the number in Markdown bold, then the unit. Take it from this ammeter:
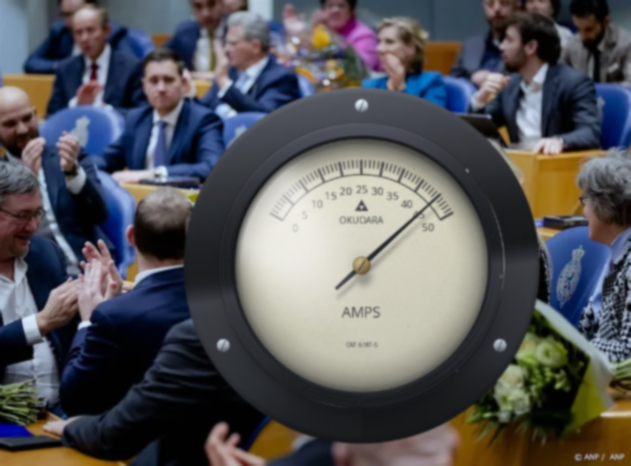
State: **45** A
